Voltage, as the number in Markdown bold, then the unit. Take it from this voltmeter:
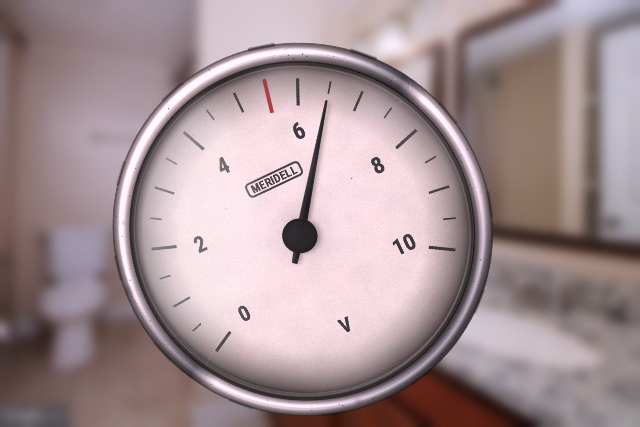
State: **6.5** V
